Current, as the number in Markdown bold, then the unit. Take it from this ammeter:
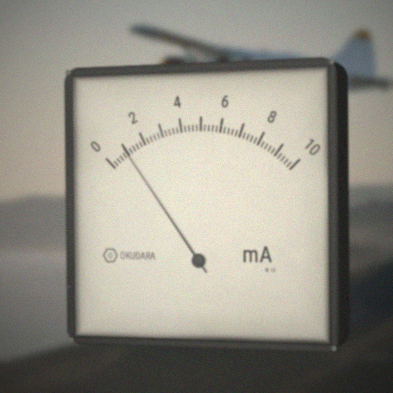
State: **1** mA
